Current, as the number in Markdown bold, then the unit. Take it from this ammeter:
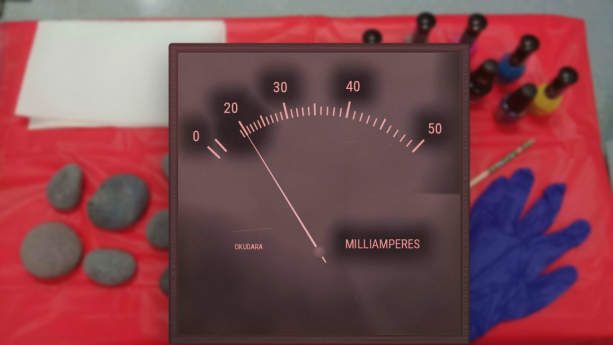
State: **20** mA
